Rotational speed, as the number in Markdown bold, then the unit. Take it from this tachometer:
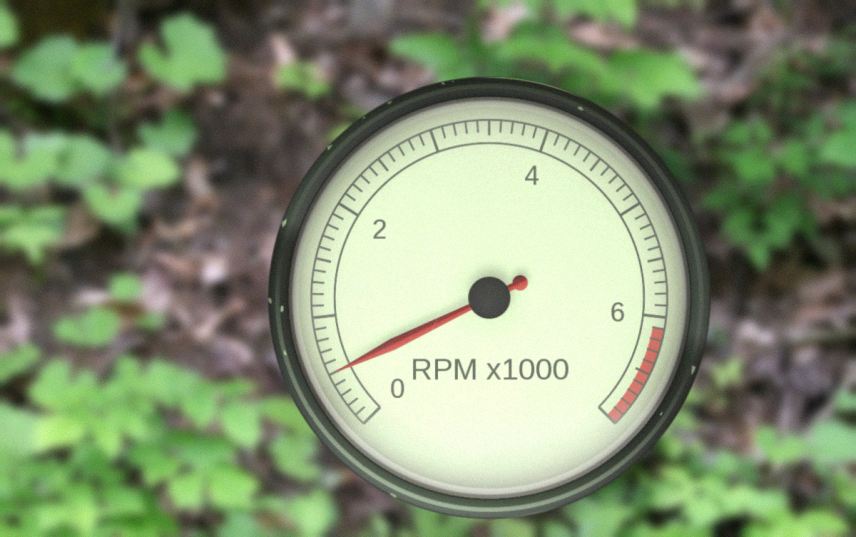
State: **500** rpm
